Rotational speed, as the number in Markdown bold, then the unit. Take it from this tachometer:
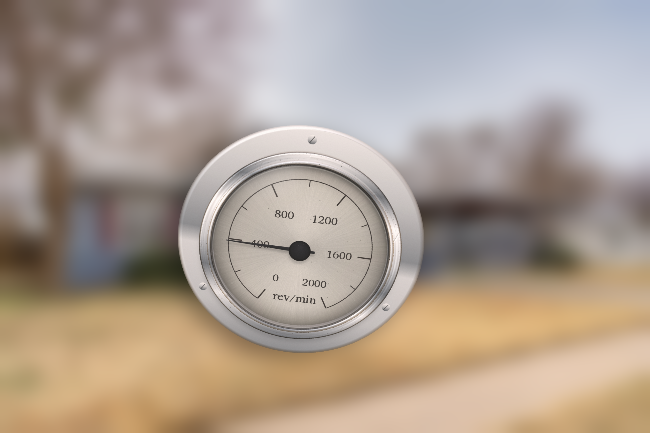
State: **400** rpm
